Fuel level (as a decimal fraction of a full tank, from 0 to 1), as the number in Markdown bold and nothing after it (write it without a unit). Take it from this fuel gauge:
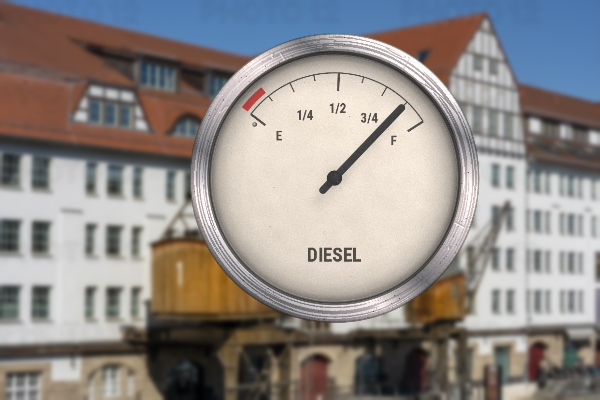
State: **0.875**
